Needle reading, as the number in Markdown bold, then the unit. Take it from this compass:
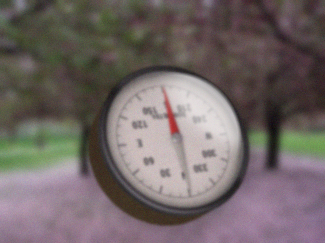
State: **180** °
